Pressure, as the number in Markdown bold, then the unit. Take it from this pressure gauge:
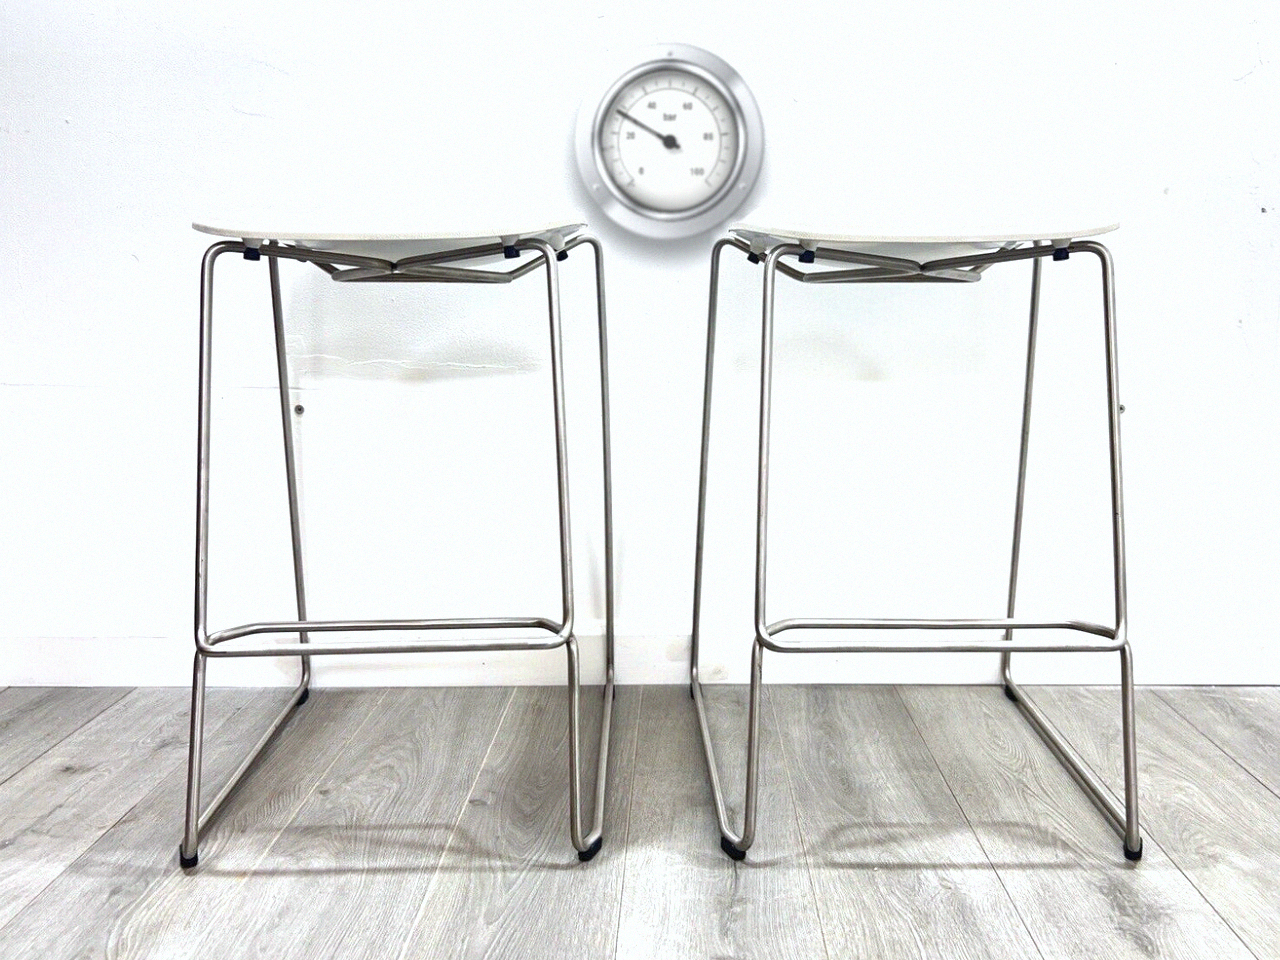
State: **27.5** bar
